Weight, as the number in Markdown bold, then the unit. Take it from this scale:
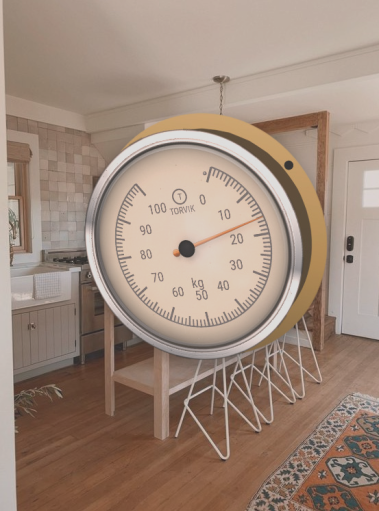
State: **16** kg
